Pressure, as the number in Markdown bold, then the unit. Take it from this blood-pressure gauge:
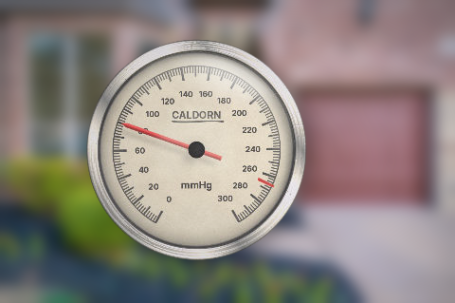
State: **80** mmHg
